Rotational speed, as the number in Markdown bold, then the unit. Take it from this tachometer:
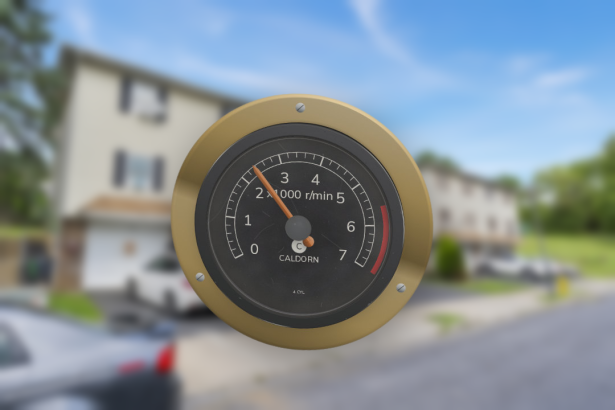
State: **2400** rpm
